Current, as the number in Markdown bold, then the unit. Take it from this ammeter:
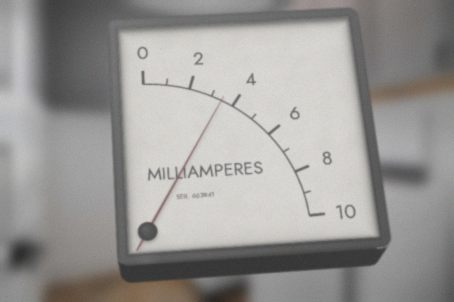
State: **3.5** mA
